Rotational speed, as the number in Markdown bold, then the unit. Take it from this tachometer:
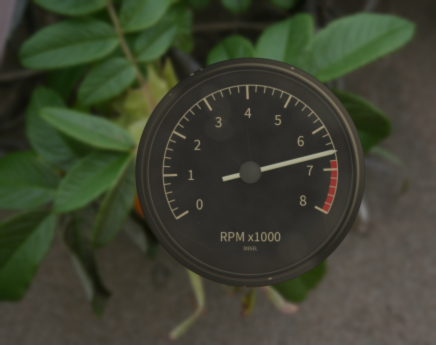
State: **6600** rpm
